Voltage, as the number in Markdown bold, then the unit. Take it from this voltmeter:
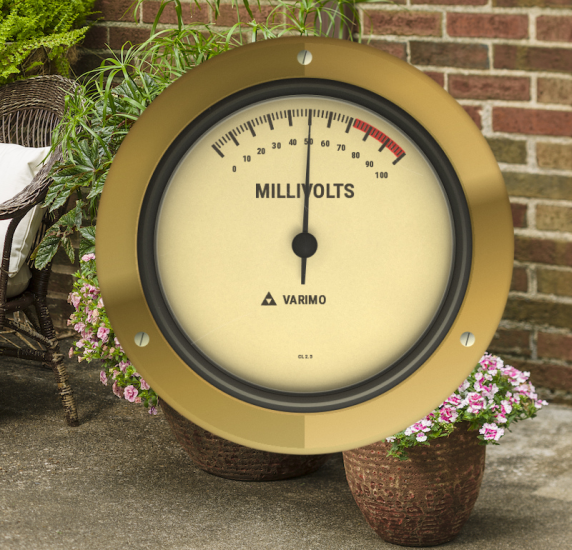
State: **50** mV
